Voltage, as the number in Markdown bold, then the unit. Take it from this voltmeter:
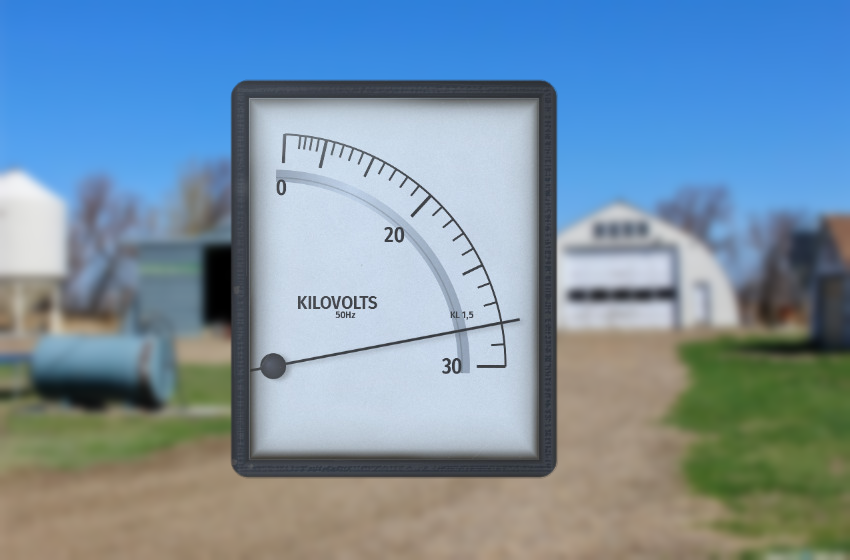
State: **28** kV
